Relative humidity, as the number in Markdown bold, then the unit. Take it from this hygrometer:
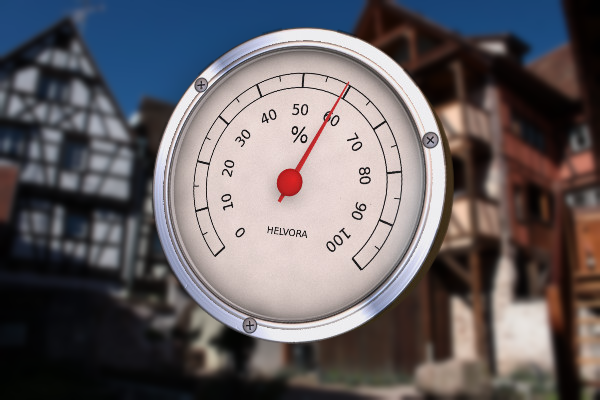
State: **60** %
